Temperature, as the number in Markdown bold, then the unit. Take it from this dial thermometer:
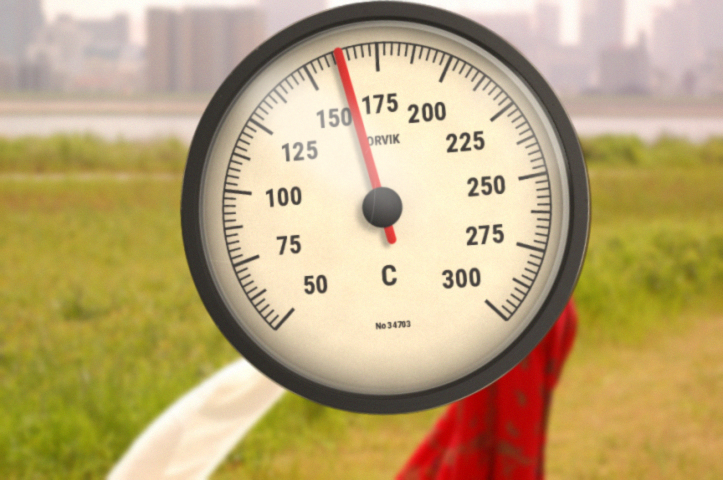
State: **162.5** °C
